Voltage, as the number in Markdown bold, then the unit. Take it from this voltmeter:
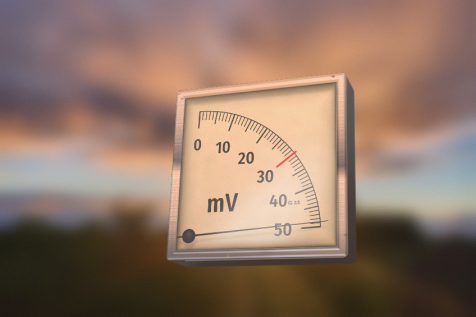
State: **49** mV
